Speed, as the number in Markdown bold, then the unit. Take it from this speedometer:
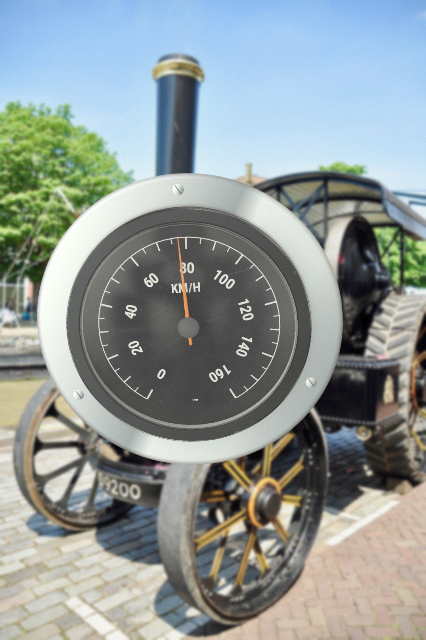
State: **77.5** km/h
